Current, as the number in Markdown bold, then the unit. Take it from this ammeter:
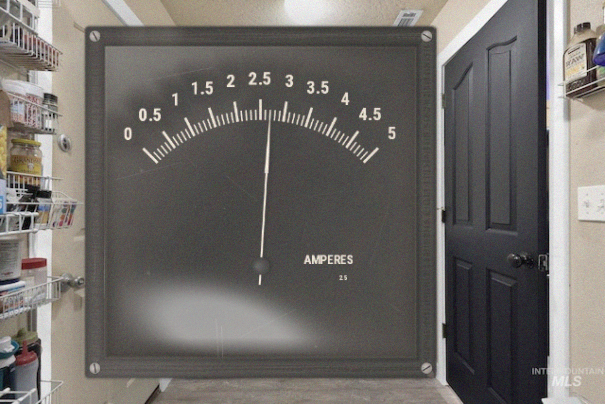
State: **2.7** A
